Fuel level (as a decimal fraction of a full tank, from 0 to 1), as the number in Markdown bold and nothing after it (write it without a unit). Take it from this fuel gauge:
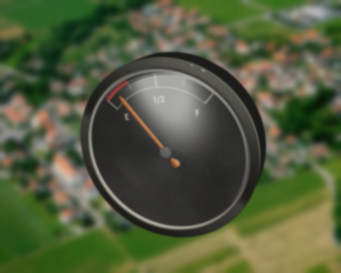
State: **0.125**
